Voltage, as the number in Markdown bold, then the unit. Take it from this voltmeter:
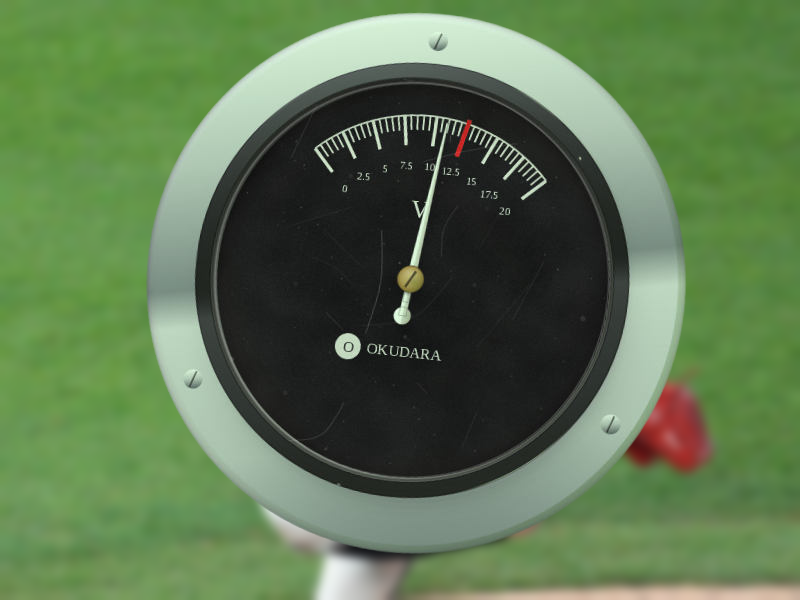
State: **11** V
